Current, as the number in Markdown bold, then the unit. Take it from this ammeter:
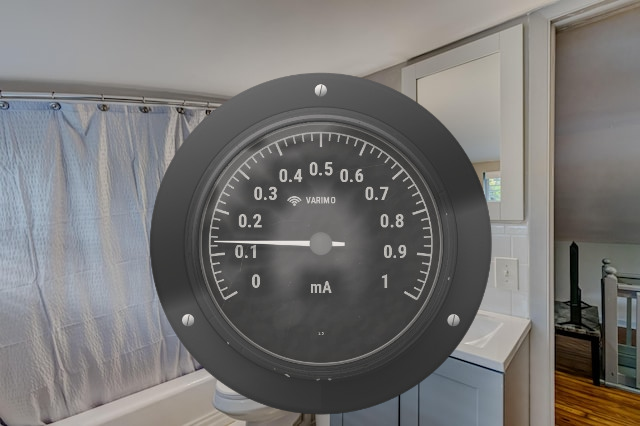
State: **0.13** mA
